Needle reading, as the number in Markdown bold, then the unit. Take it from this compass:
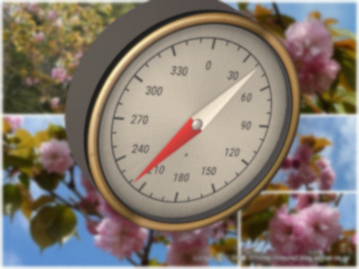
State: **220** °
